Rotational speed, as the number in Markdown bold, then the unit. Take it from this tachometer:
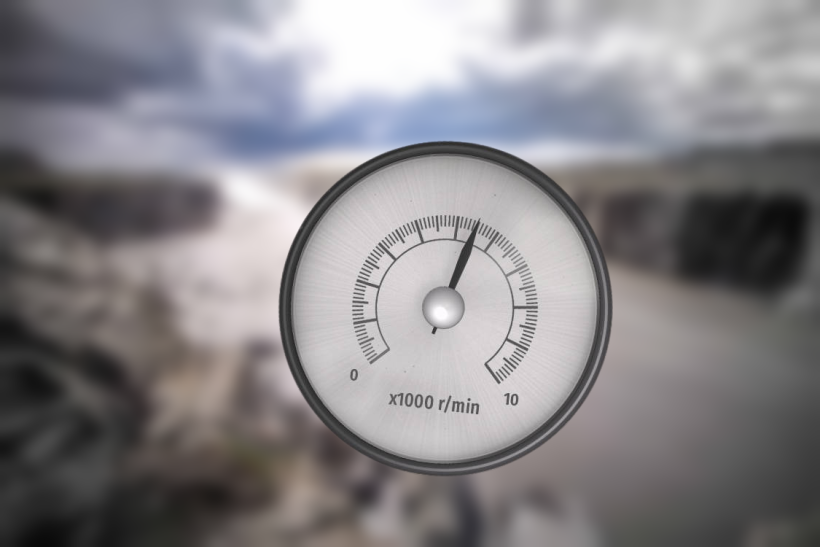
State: **5500** rpm
